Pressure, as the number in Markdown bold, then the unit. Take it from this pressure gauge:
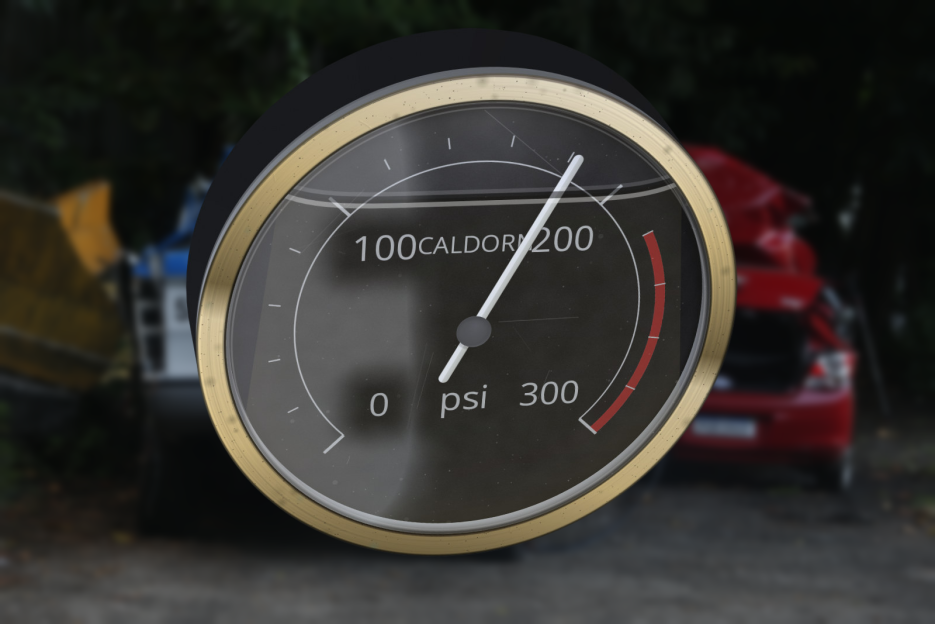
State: **180** psi
